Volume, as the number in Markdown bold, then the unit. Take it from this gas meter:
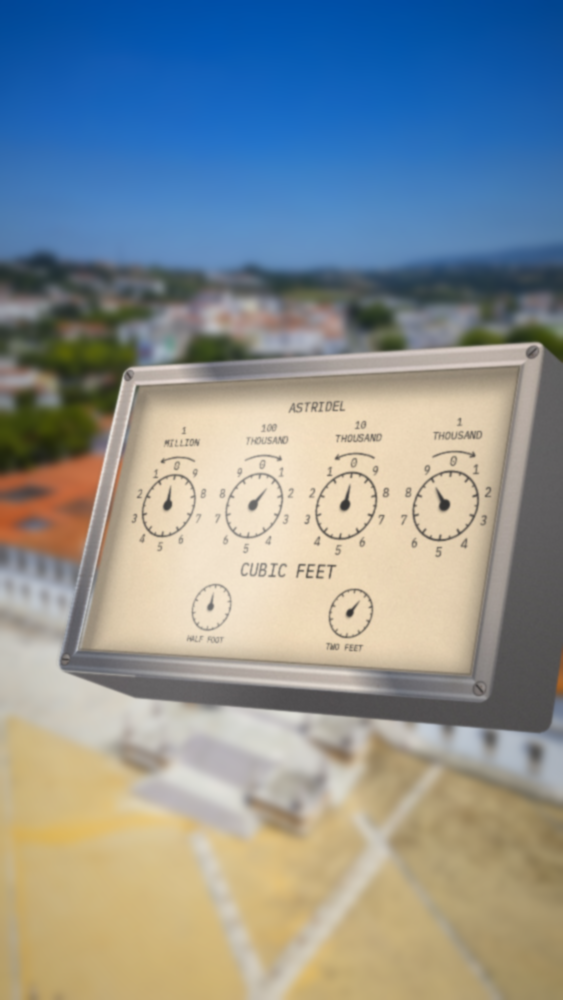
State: **9900** ft³
